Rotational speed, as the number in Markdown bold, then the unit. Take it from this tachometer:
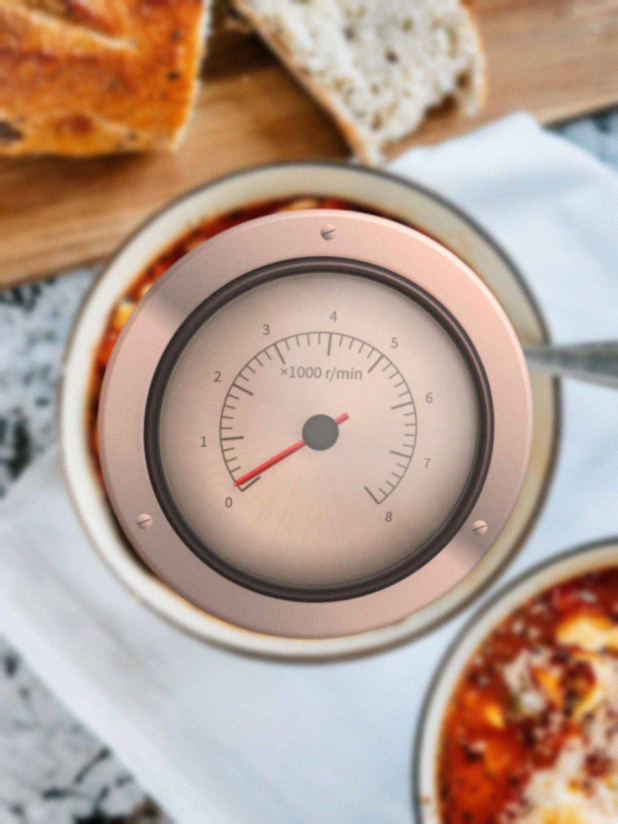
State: **200** rpm
